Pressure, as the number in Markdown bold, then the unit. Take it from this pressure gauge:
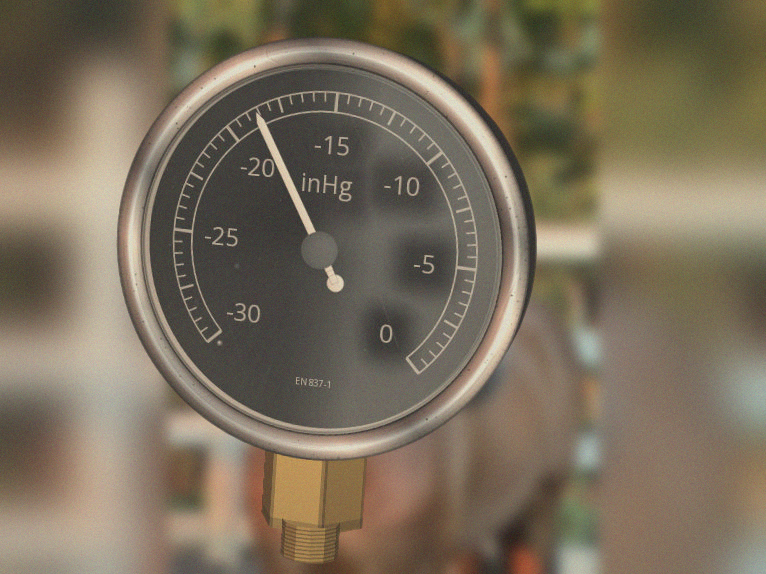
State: **-18.5** inHg
